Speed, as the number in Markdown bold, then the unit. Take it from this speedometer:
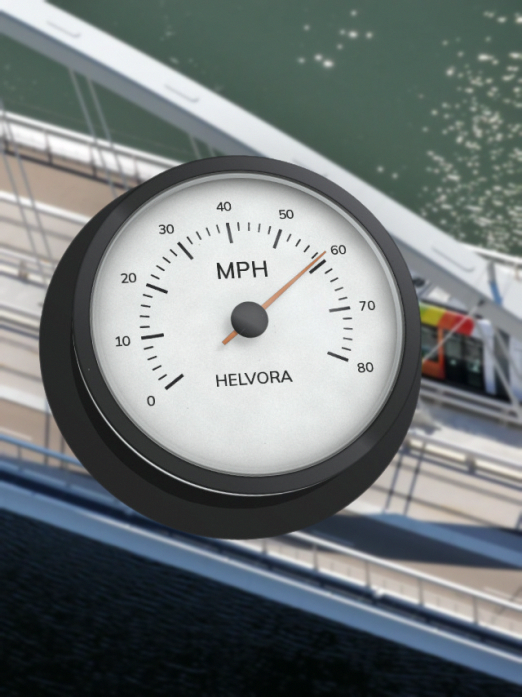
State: **59** mph
